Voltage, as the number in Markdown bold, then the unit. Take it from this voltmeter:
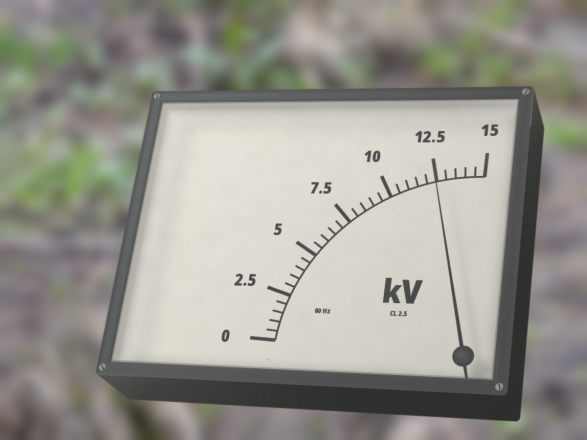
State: **12.5** kV
